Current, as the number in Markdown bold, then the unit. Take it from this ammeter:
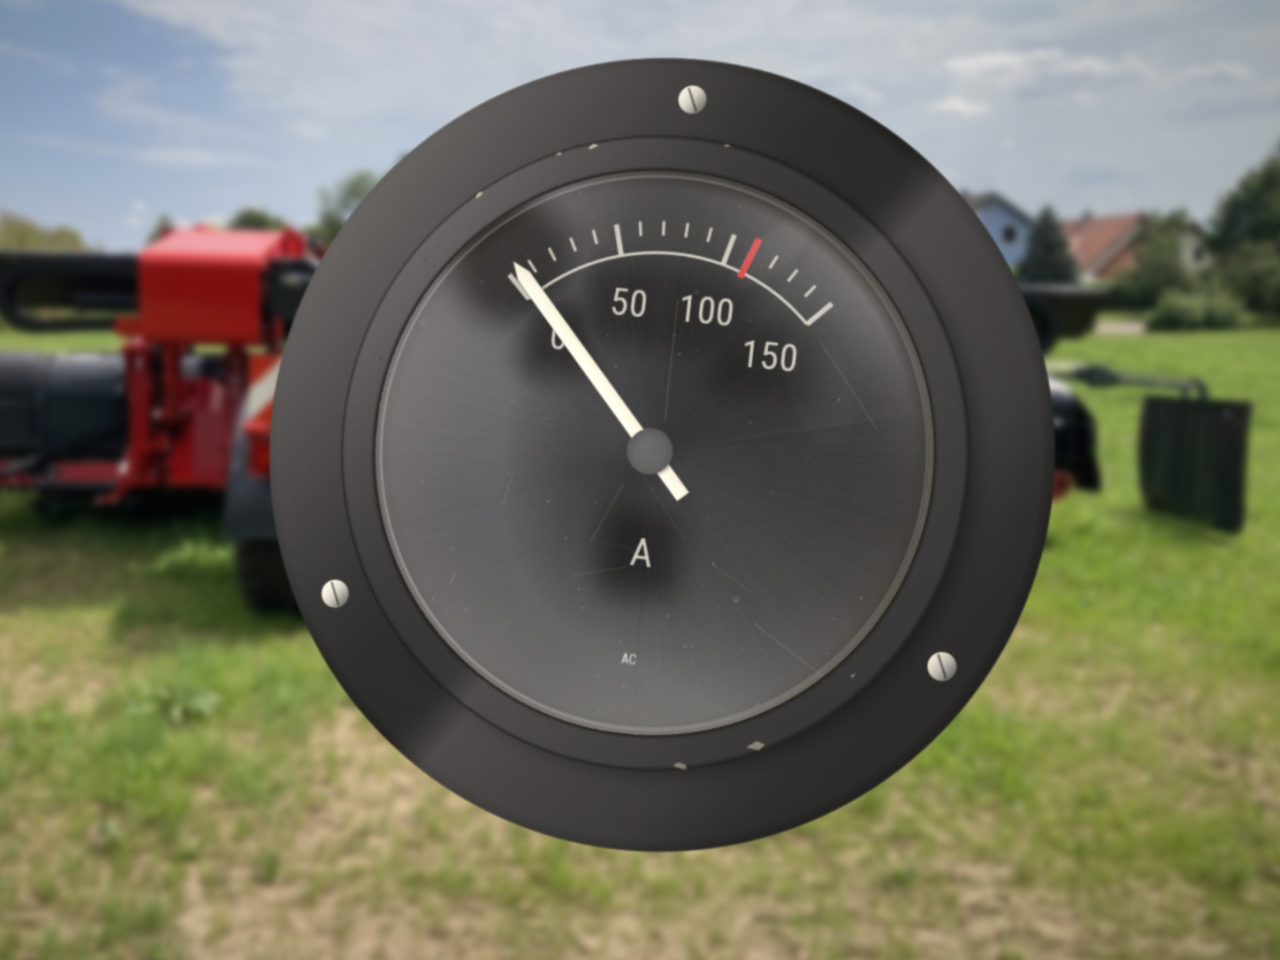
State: **5** A
